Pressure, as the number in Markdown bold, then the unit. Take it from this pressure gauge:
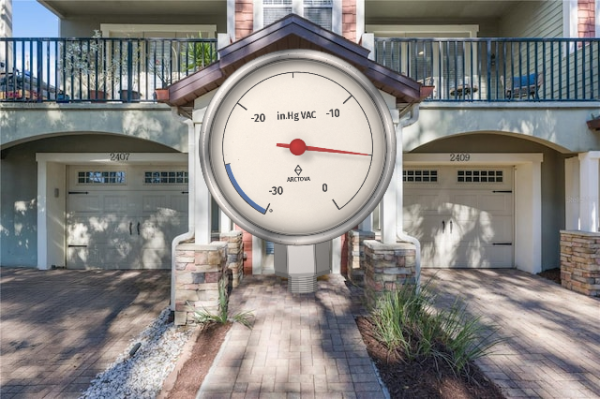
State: **-5** inHg
